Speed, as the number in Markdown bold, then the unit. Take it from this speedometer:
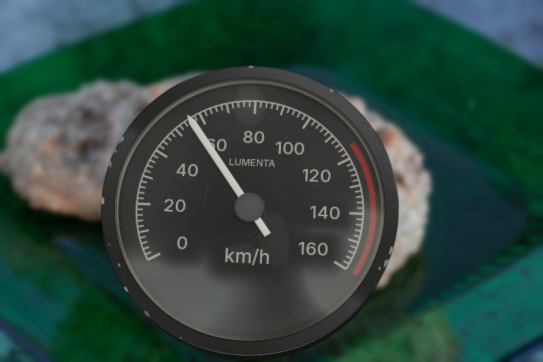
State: **56** km/h
